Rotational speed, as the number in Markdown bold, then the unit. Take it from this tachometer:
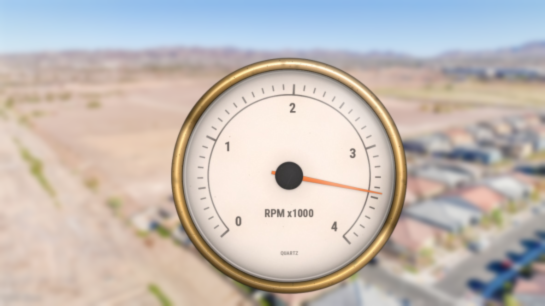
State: **3450** rpm
